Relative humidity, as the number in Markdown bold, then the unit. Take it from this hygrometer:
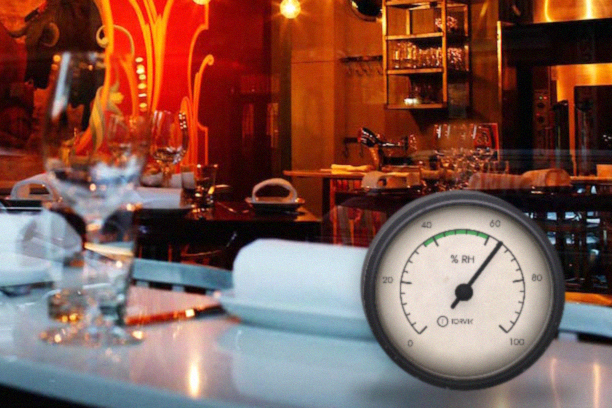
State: **64** %
